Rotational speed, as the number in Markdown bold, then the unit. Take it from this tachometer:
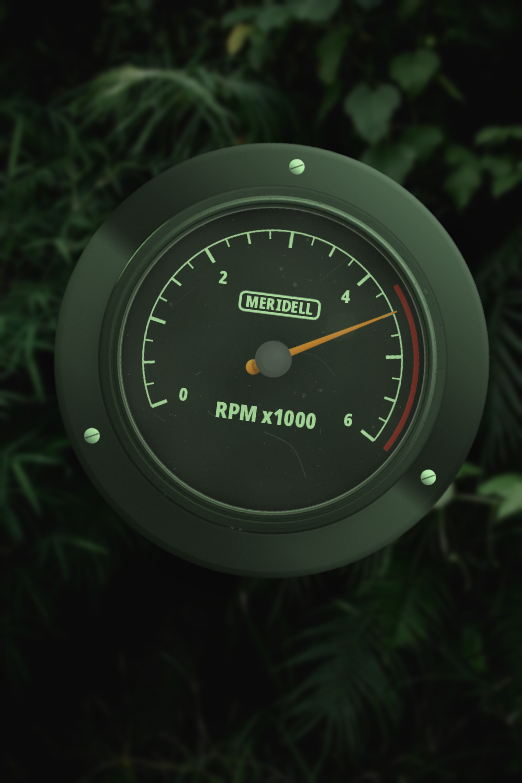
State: **4500** rpm
